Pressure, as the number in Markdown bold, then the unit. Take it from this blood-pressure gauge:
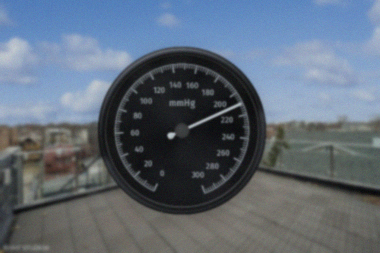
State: **210** mmHg
